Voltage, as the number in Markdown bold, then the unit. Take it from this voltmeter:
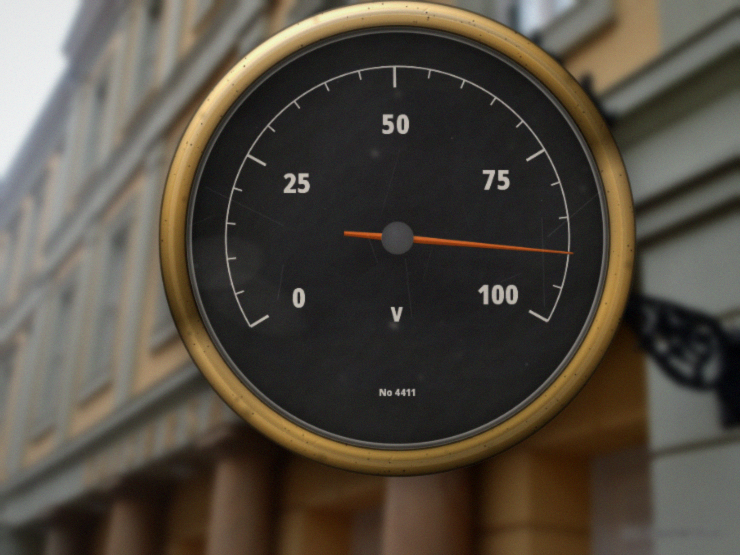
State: **90** V
